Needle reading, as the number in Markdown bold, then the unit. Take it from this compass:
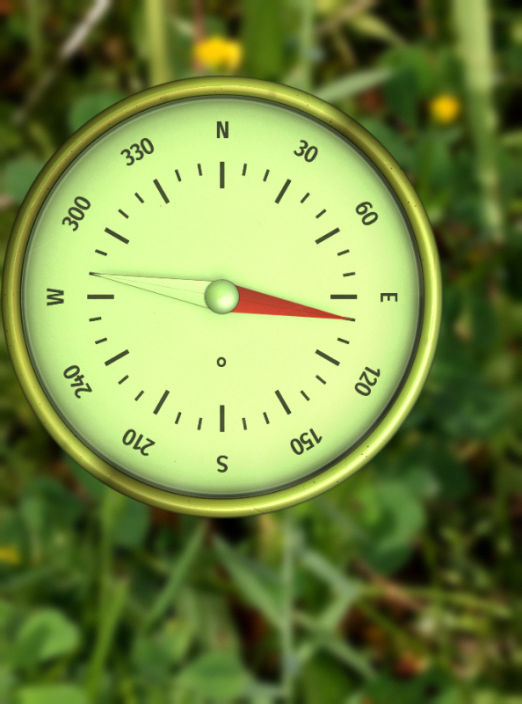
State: **100** °
